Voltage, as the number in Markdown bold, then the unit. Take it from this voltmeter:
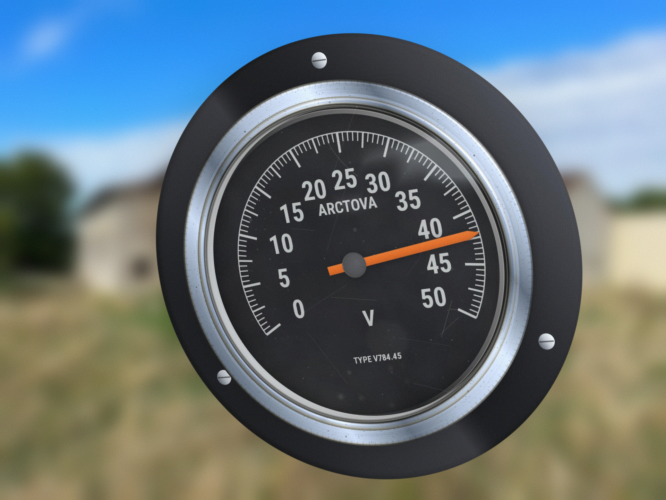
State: **42** V
